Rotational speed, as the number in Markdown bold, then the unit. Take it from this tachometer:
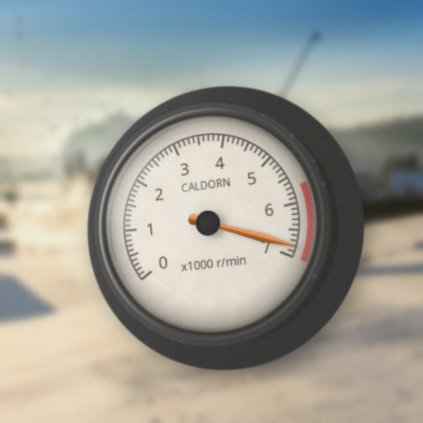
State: **6800** rpm
